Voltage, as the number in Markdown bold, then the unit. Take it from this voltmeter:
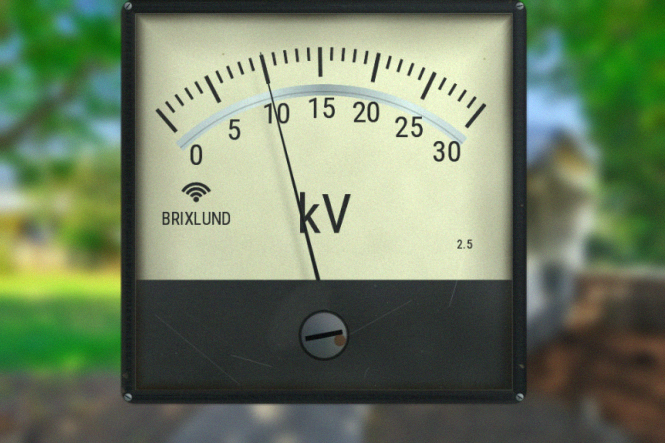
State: **10** kV
